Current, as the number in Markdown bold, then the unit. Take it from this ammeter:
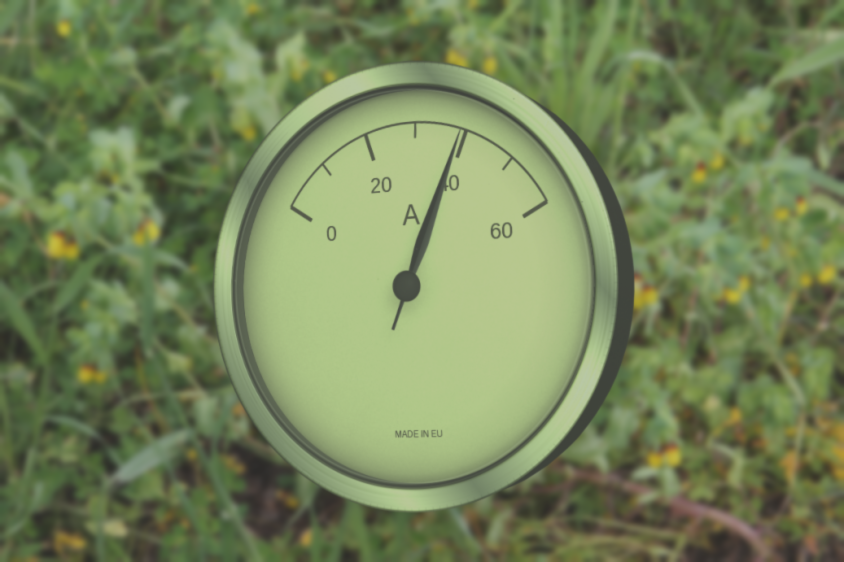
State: **40** A
